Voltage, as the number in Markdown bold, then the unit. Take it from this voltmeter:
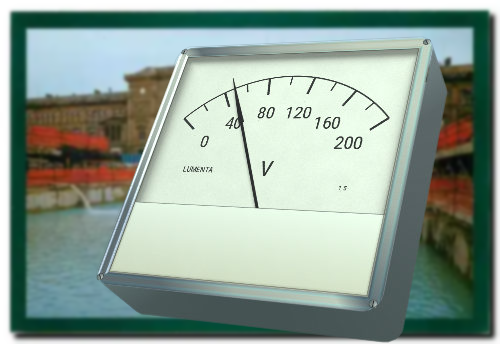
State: **50** V
